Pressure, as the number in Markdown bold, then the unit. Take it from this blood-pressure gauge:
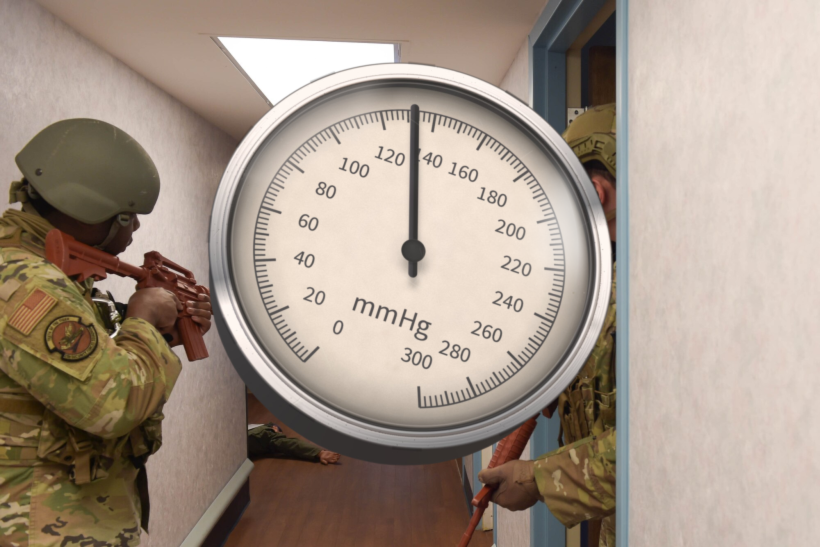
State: **132** mmHg
